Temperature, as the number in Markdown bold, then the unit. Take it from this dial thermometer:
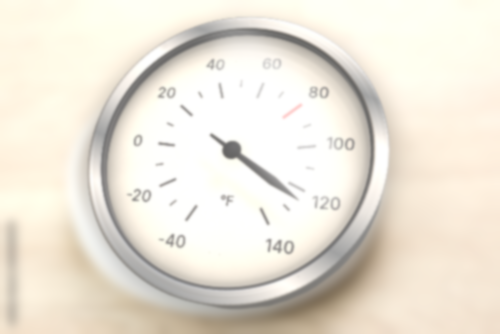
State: **125** °F
